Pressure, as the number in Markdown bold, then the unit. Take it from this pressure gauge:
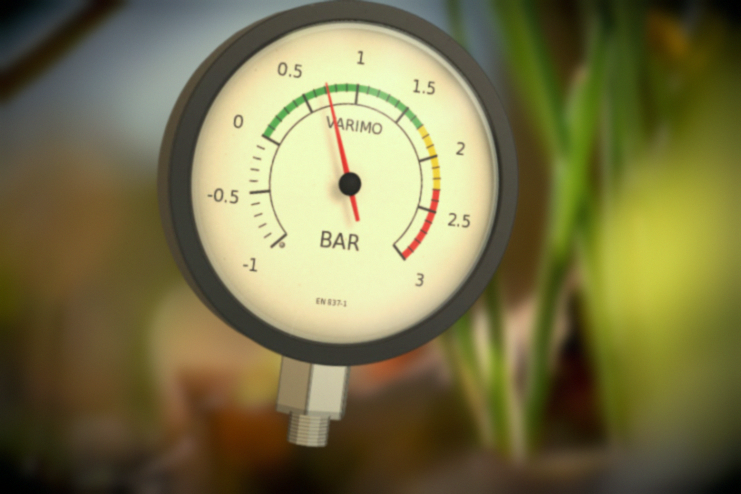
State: **0.7** bar
